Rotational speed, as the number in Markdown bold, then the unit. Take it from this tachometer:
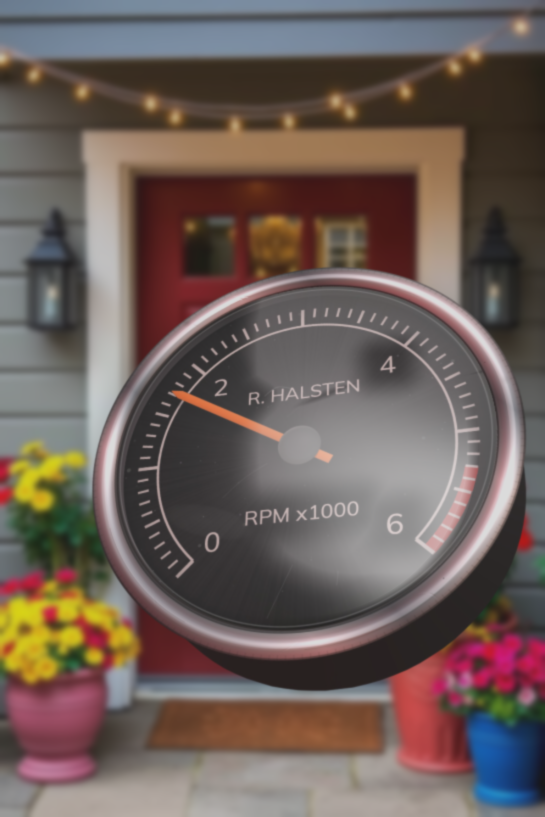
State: **1700** rpm
